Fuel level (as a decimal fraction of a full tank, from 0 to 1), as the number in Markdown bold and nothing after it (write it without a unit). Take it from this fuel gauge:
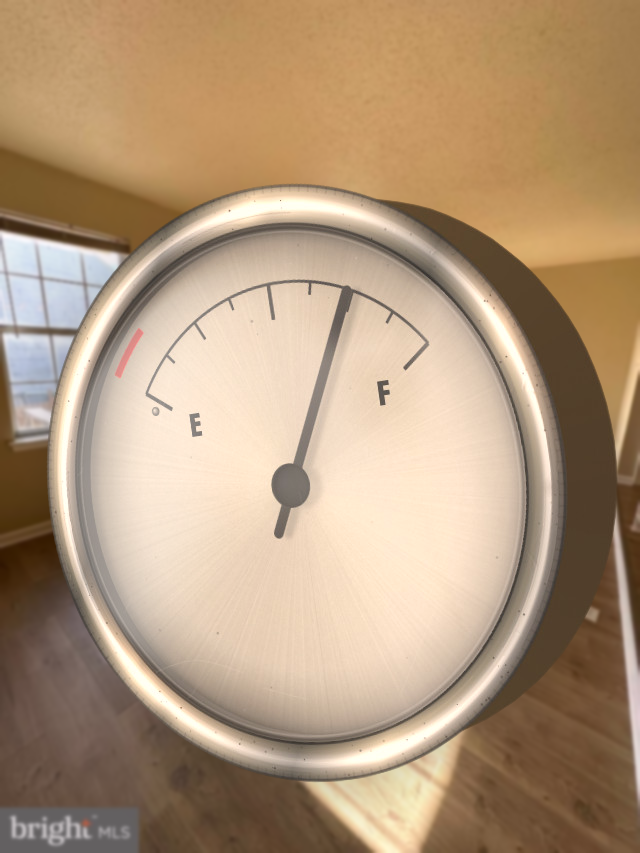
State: **0.75**
